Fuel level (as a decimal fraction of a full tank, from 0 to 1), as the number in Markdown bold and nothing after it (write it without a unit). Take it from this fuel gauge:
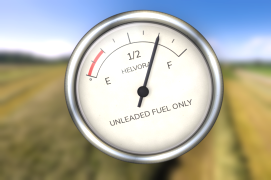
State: **0.75**
